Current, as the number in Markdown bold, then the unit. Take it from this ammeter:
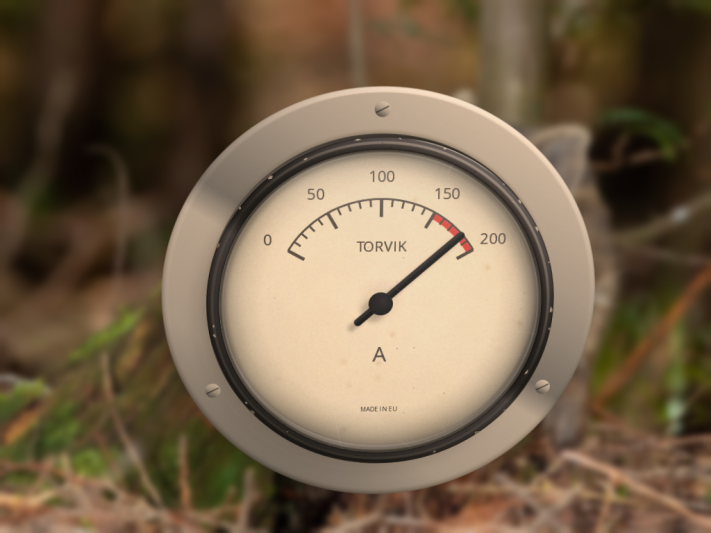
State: **180** A
